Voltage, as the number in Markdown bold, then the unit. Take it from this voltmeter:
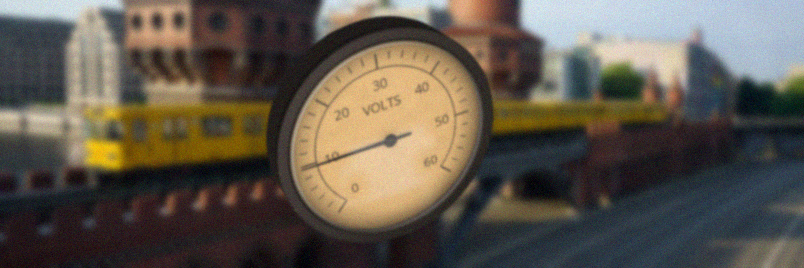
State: **10** V
